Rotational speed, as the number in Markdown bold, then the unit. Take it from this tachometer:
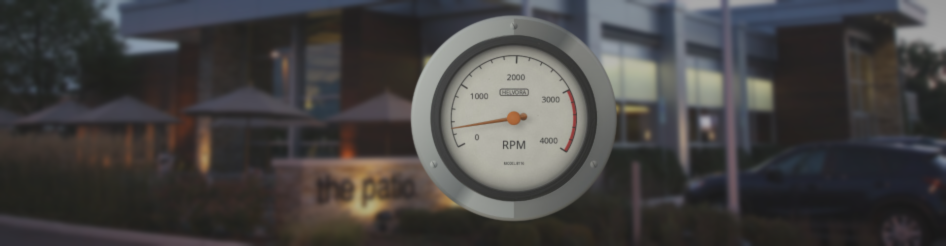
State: **300** rpm
